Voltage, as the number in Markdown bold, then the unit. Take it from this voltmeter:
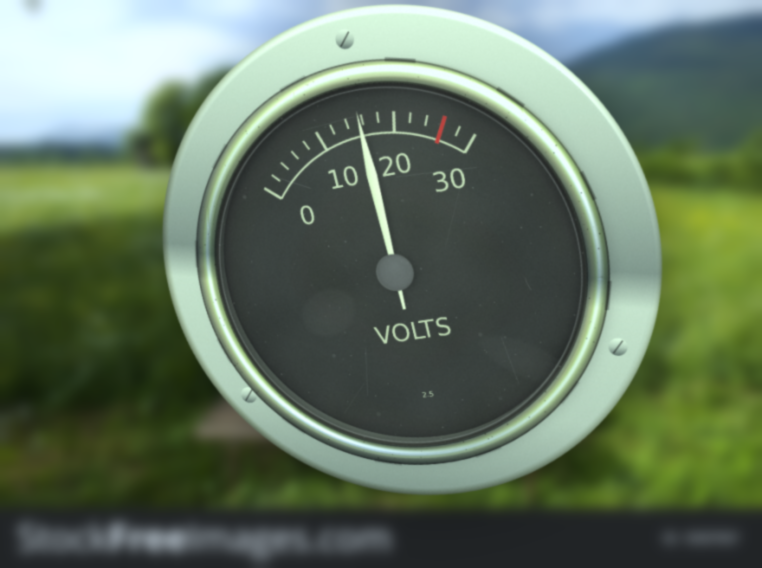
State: **16** V
